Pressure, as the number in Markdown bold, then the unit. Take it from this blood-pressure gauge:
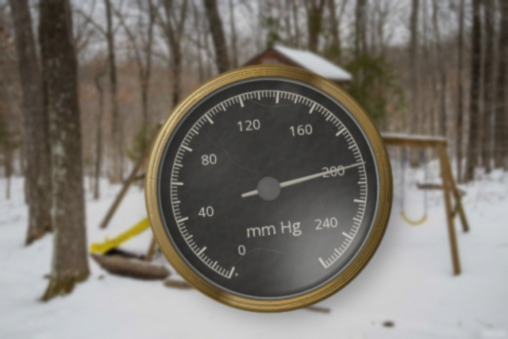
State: **200** mmHg
